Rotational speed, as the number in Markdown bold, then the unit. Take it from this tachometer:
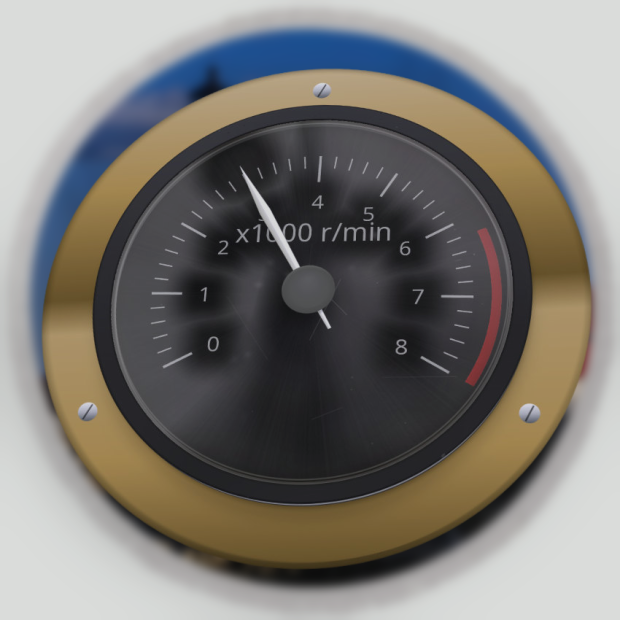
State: **3000** rpm
